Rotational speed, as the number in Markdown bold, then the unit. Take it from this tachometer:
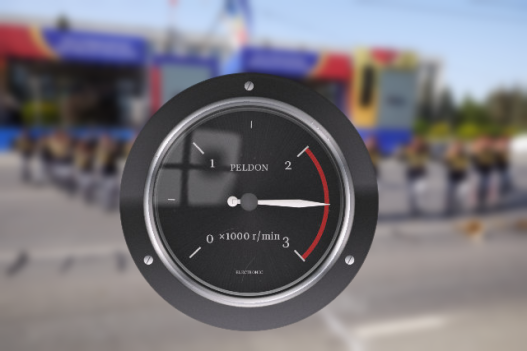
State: **2500** rpm
